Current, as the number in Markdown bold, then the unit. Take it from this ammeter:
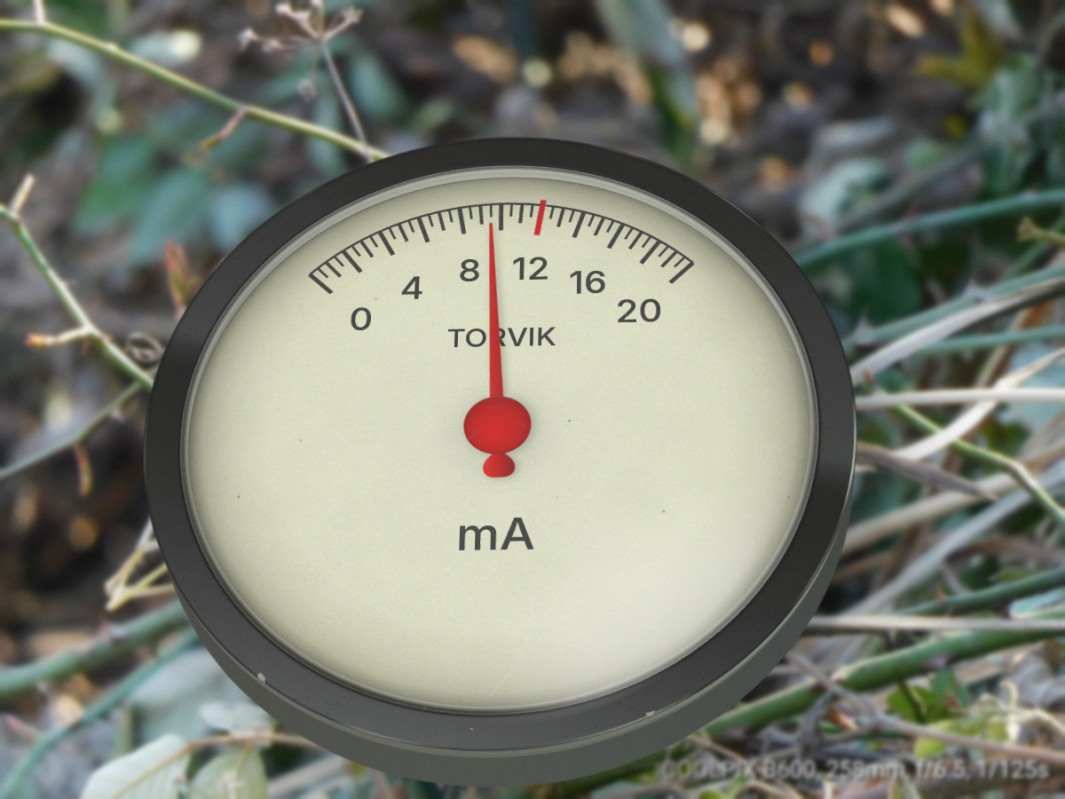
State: **9.5** mA
